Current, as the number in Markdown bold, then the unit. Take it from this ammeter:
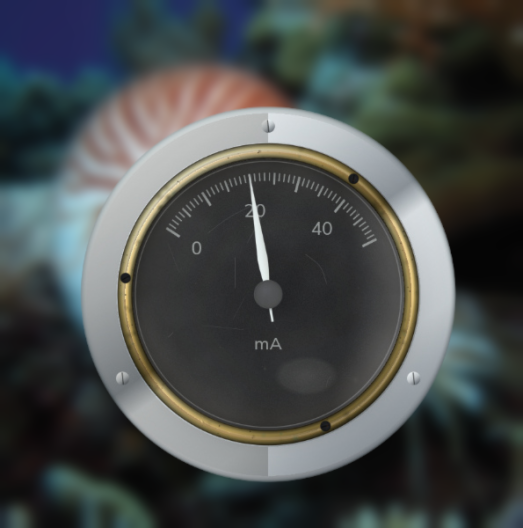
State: **20** mA
